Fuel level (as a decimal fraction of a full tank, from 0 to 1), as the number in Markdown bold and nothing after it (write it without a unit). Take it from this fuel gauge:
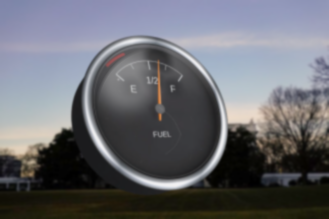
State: **0.625**
